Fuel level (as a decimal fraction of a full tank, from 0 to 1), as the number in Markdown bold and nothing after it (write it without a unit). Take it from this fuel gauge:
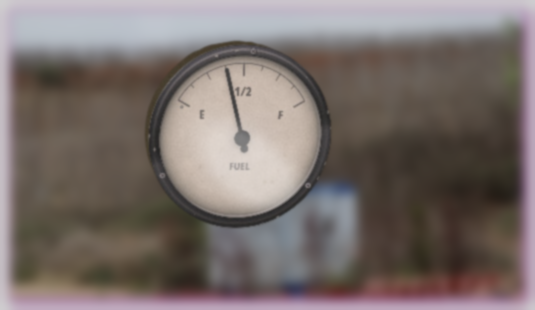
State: **0.375**
